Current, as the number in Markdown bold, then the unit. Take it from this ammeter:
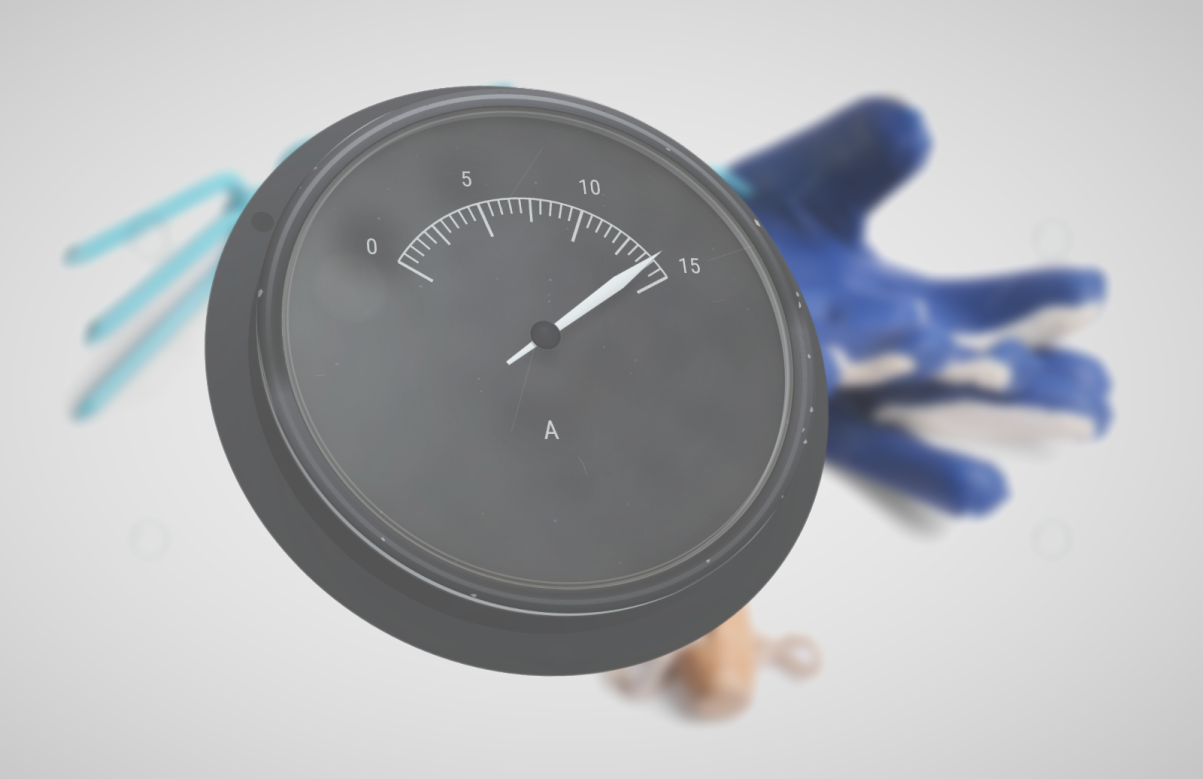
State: **14** A
